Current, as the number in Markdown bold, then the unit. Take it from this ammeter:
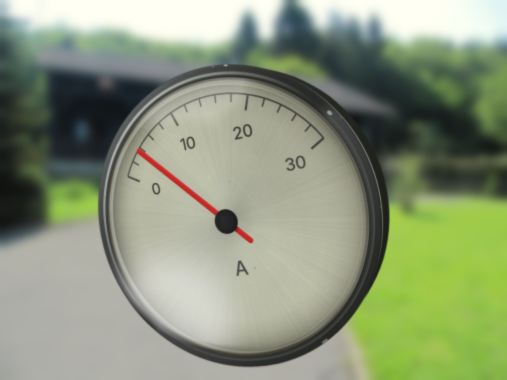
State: **4** A
